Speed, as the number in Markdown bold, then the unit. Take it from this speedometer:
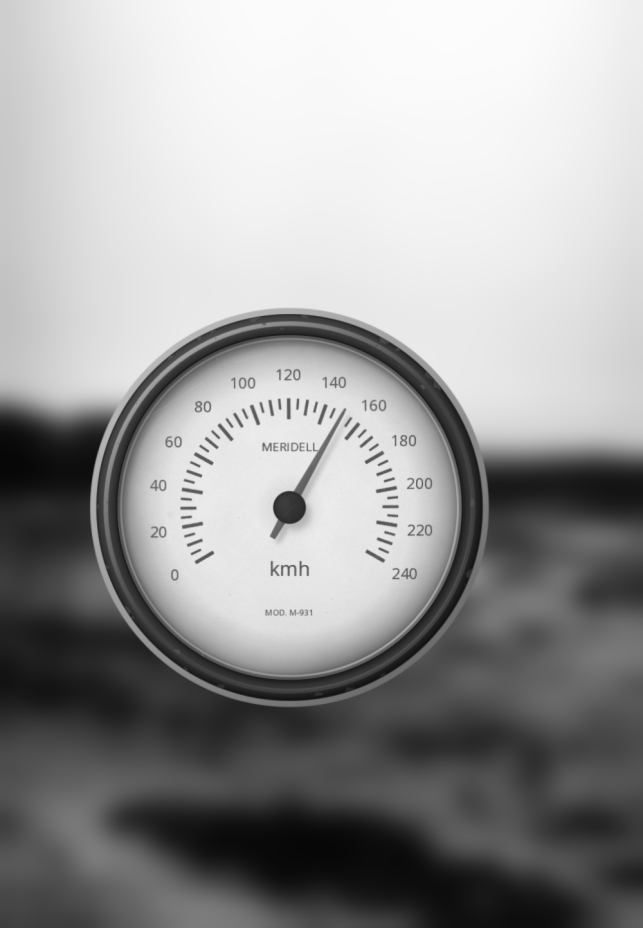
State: **150** km/h
